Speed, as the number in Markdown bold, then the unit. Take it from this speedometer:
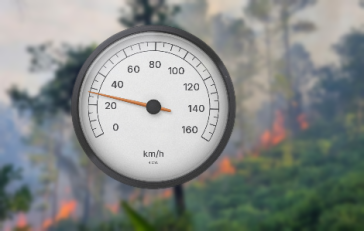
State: **27.5** km/h
